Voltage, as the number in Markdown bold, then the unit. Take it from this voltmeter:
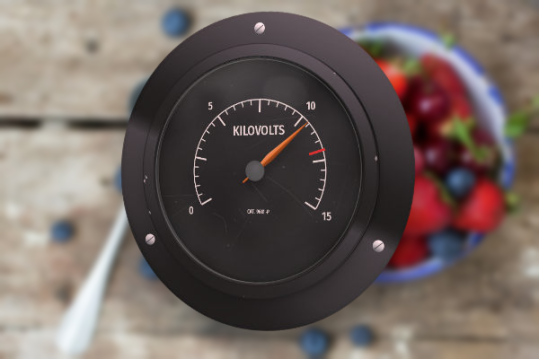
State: **10.5** kV
